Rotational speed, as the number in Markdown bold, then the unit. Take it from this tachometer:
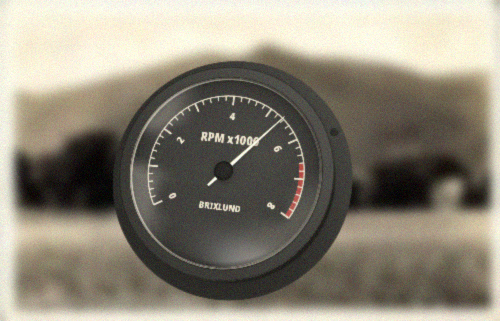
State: **5400** rpm
